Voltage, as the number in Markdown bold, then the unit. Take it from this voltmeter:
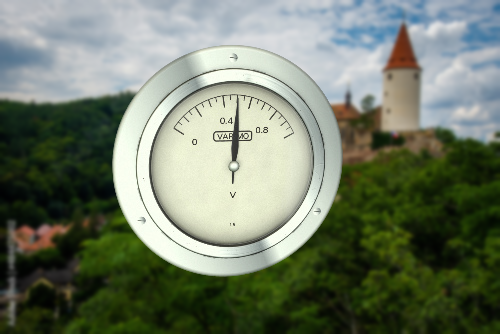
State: **0.5** V
